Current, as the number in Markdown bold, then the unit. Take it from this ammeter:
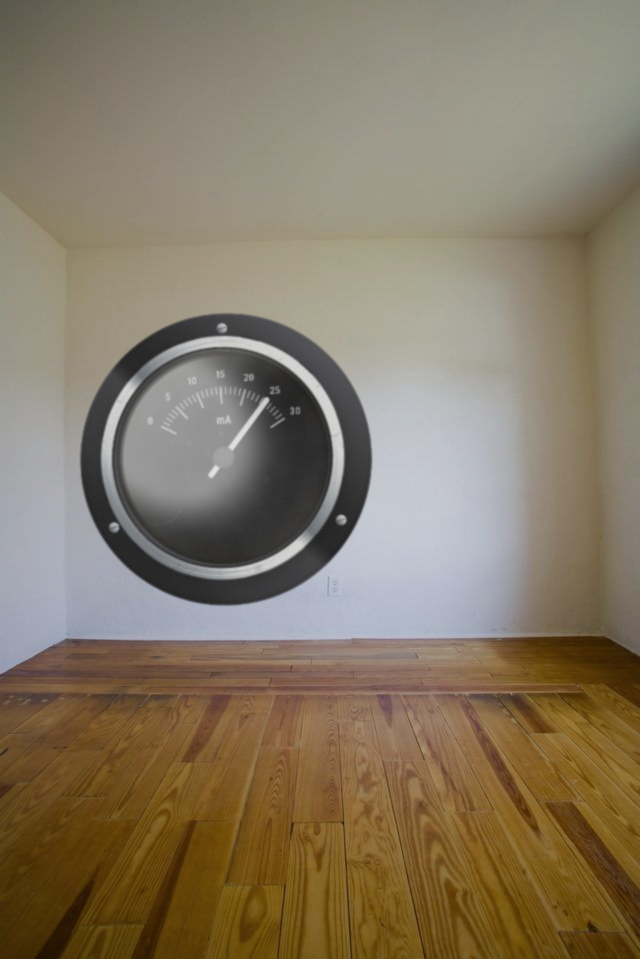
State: **25** mA
